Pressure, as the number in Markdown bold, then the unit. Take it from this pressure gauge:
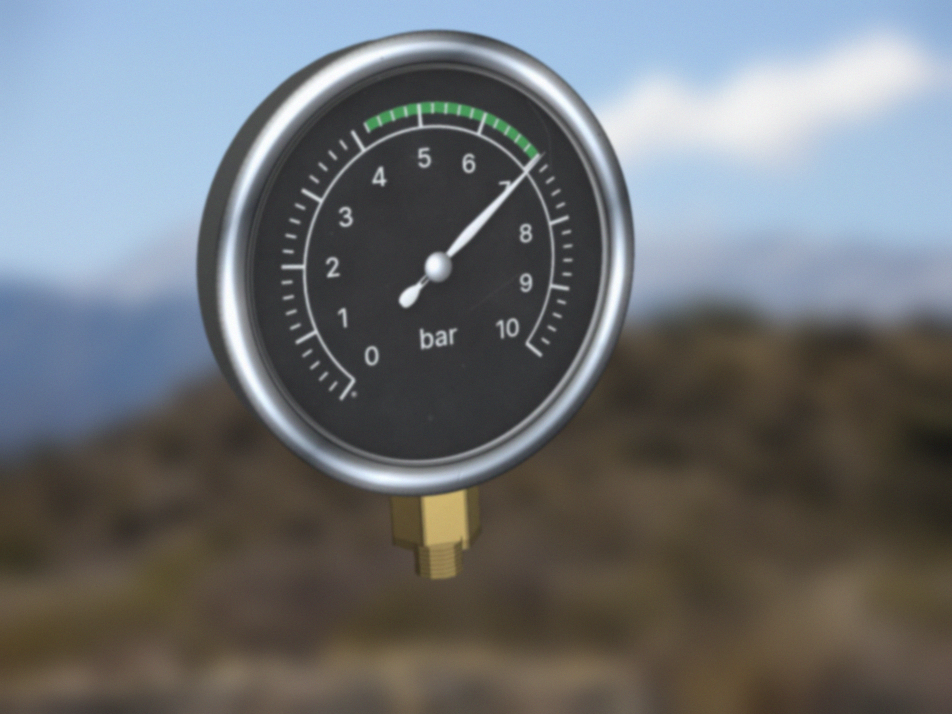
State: **7** bar
